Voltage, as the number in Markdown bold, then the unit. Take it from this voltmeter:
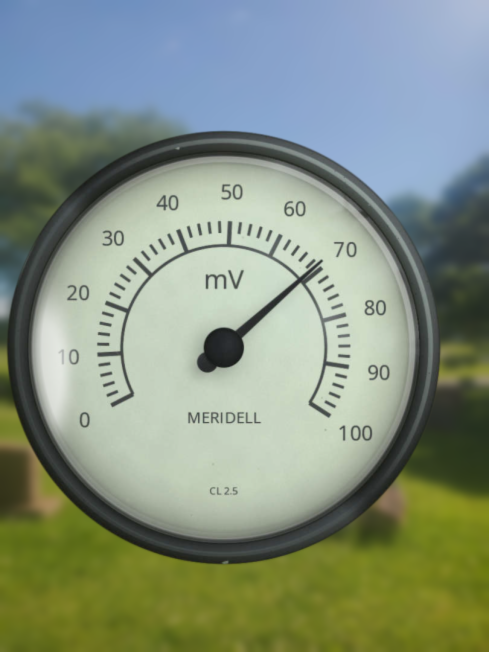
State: **69** mV
